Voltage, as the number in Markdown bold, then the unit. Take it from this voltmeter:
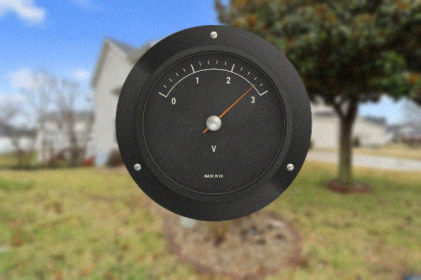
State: **2.7** V
